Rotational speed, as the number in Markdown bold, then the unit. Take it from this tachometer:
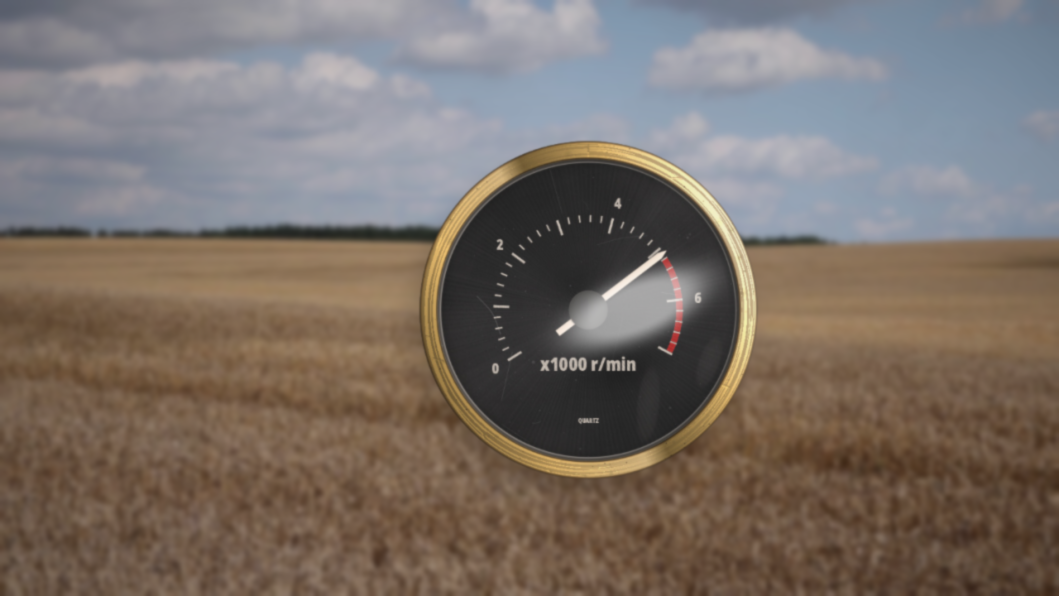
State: **5100** rpm
